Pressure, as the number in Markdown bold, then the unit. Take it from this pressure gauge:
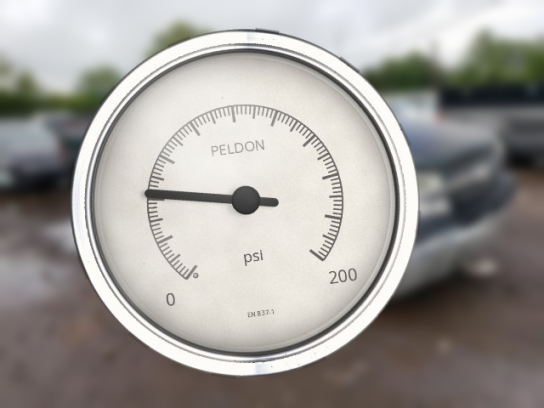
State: **42** psi
